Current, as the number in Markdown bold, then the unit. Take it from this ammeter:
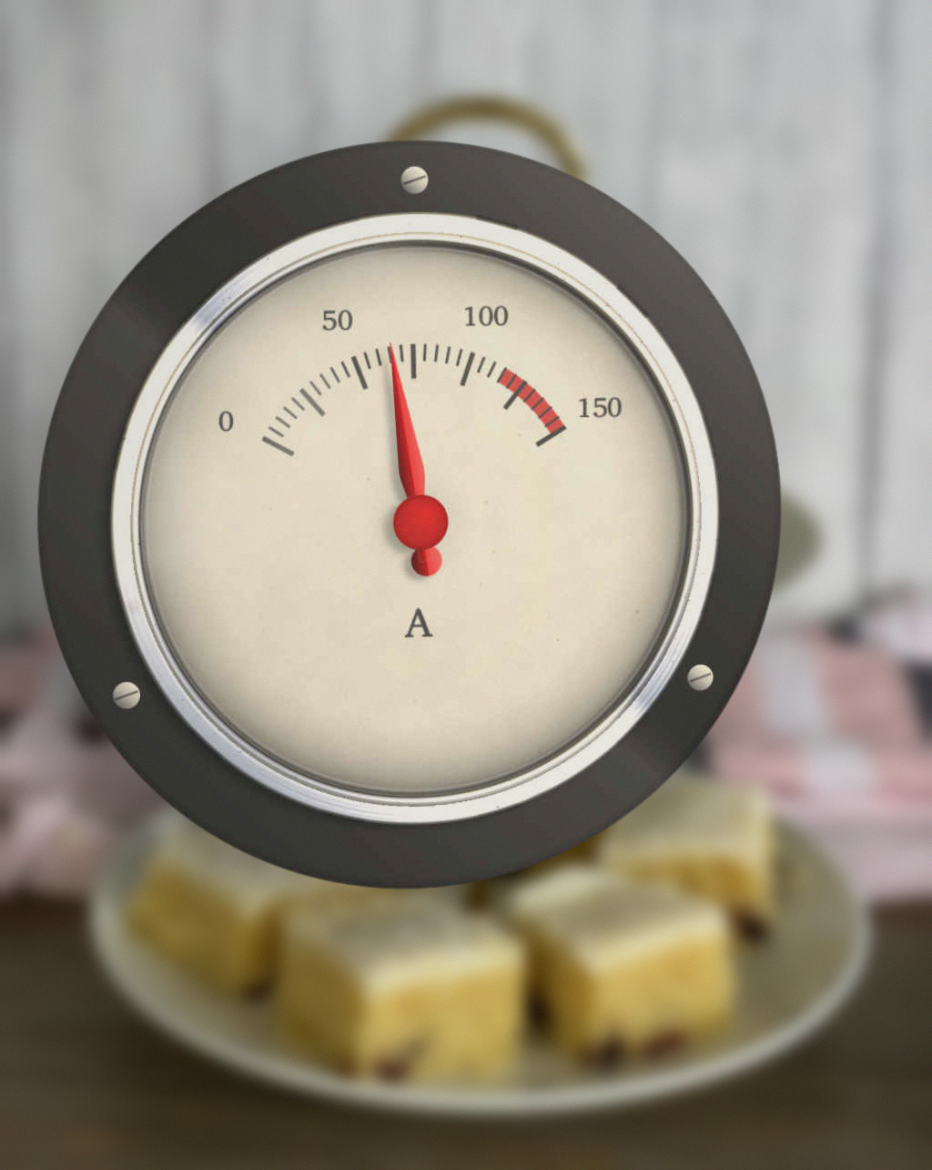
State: **65** A
